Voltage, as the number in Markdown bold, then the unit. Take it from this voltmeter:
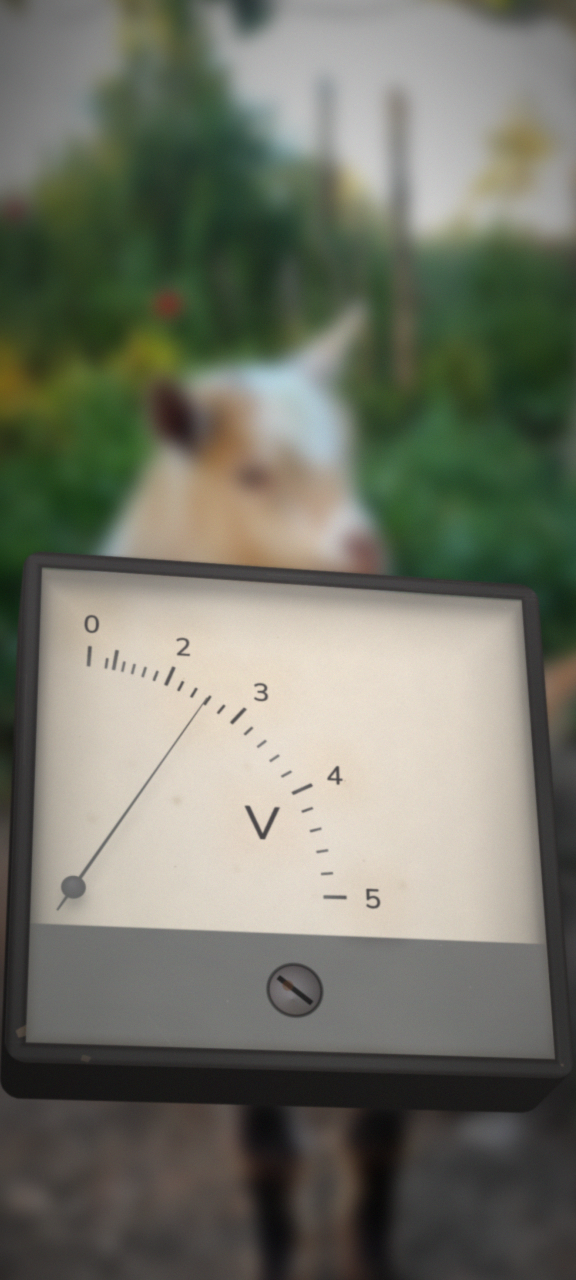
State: **2.6** V
